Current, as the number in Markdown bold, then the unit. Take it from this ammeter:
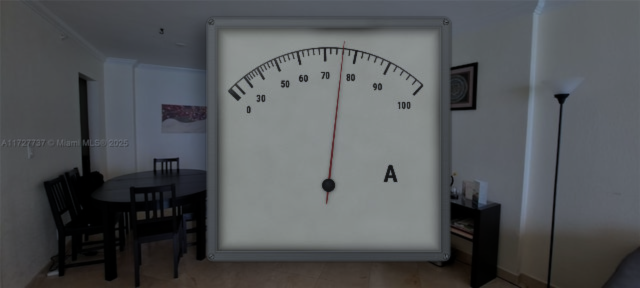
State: **76** A
